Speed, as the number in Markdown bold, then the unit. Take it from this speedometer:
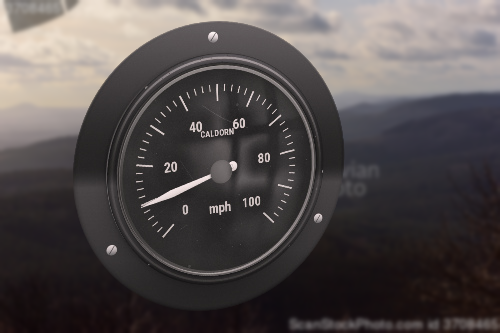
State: **10** mph
